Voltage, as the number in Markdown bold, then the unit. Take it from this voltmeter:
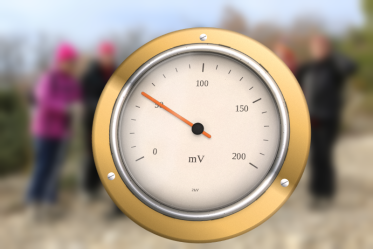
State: **50** mV
